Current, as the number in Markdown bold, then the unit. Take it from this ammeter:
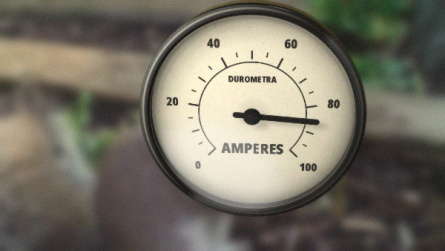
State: **85** A
